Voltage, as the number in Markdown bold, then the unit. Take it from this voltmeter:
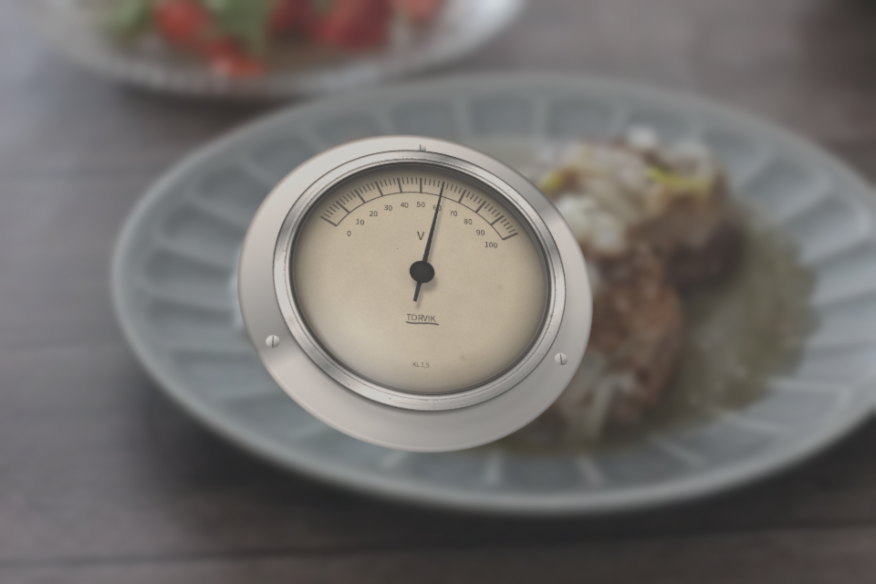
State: **60** V
